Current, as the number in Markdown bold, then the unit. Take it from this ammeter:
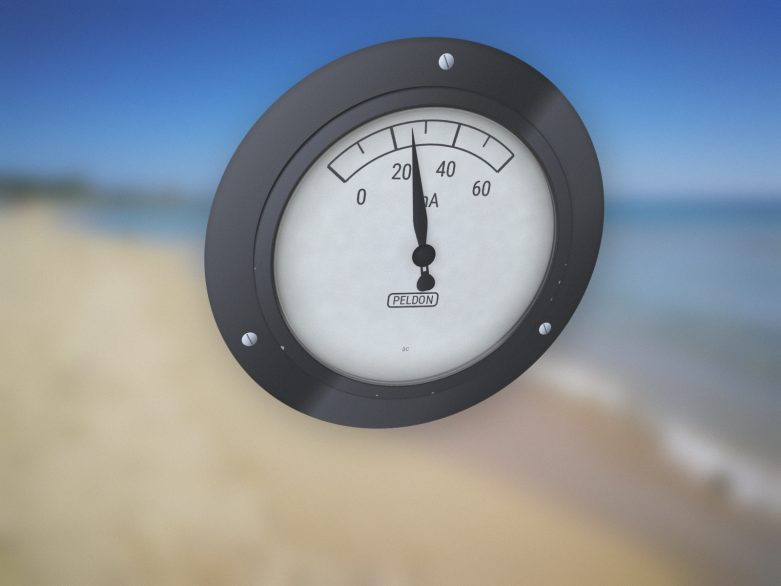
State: **25** mA
